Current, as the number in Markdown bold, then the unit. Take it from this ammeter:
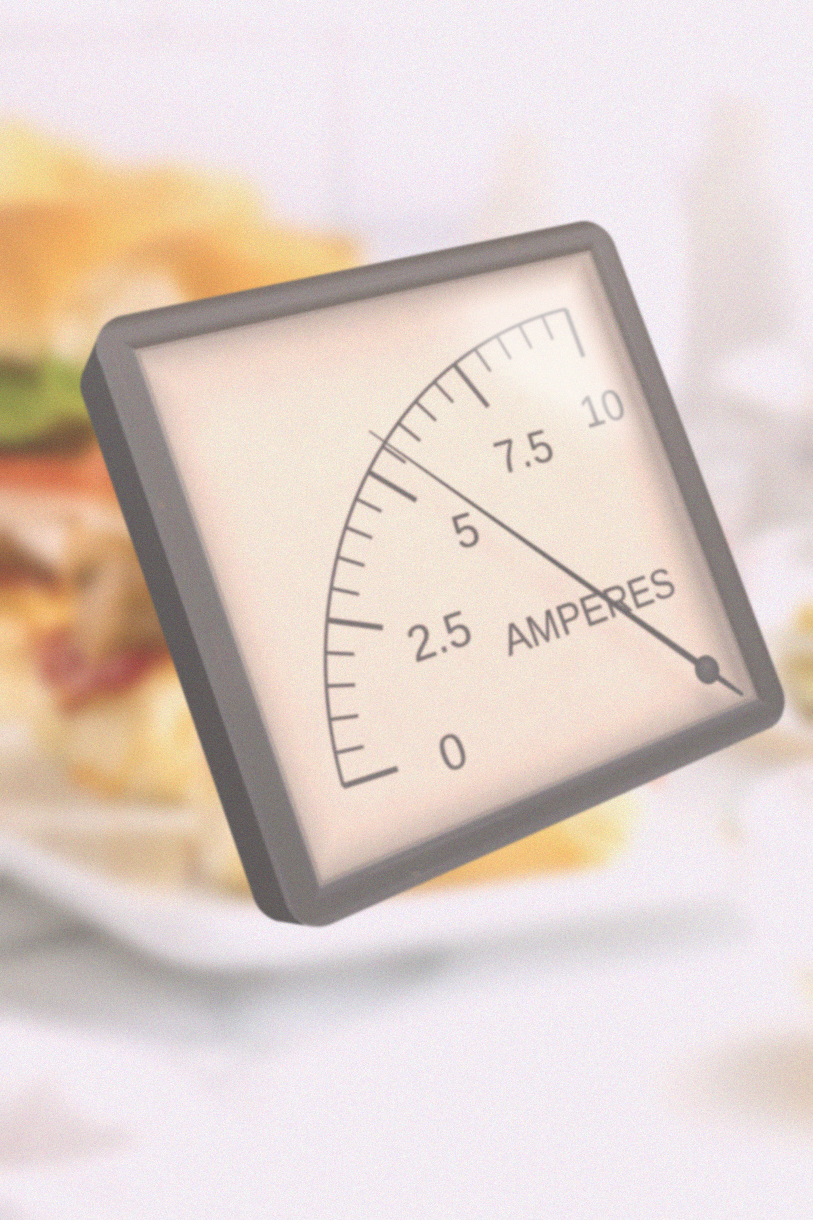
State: **5.5** A
